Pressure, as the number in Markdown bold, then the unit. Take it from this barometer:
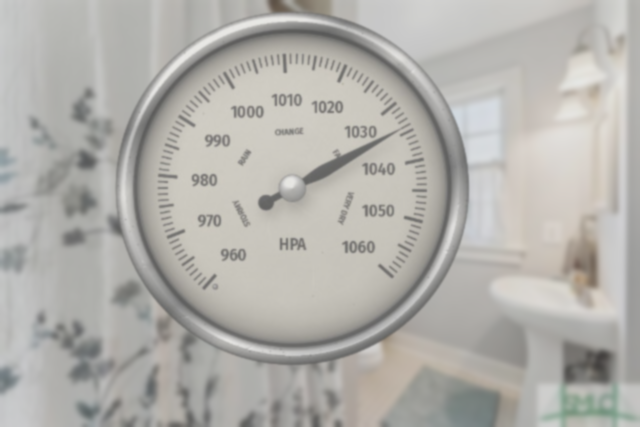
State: **1034** hPa
